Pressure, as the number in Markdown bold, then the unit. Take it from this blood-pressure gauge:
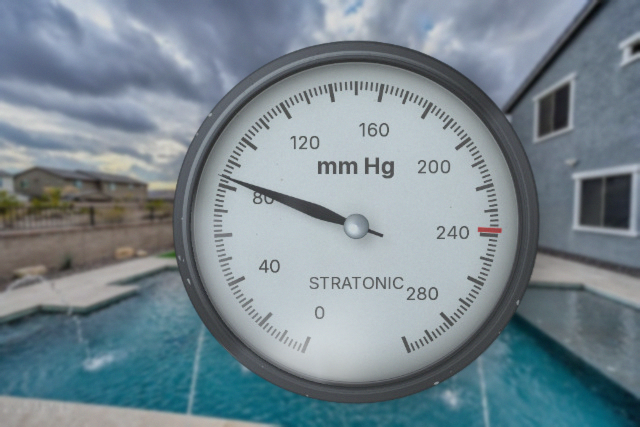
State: **84** mmHg
